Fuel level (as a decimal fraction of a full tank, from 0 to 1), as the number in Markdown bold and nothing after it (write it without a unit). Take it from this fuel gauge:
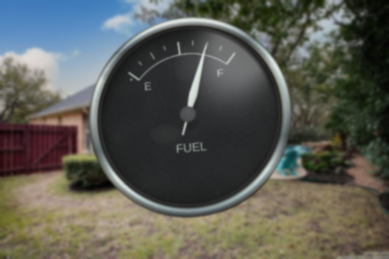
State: **0.75**
